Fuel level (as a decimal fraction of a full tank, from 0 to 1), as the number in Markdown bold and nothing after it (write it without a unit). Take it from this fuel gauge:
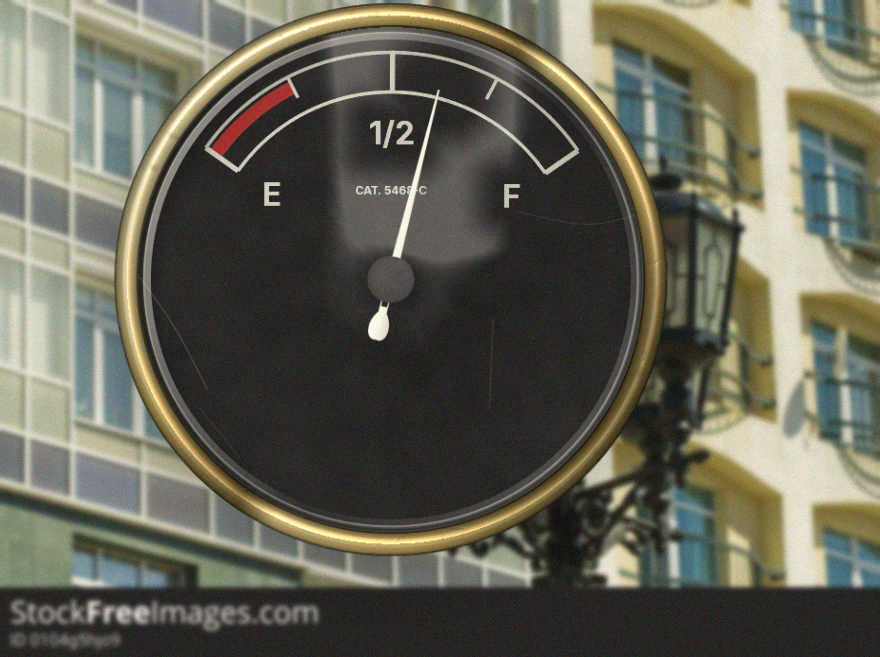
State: **0.625**
